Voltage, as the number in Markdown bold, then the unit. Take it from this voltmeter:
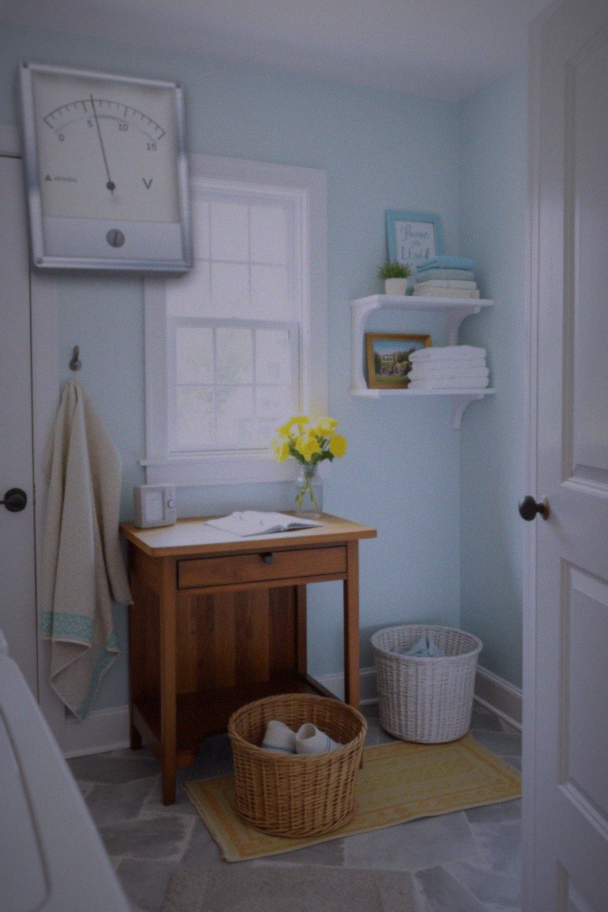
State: **6** V
